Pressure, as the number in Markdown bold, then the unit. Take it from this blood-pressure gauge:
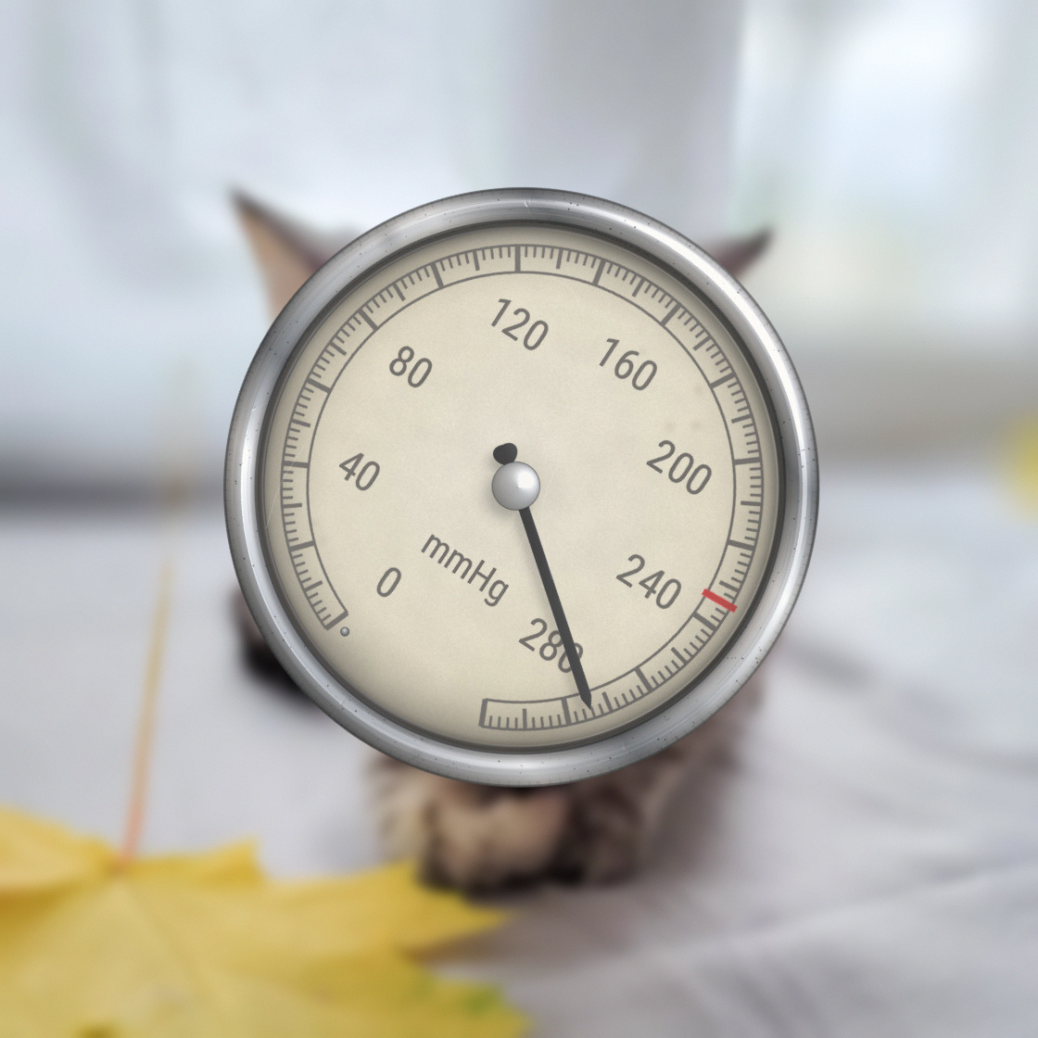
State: **274** mmHg
